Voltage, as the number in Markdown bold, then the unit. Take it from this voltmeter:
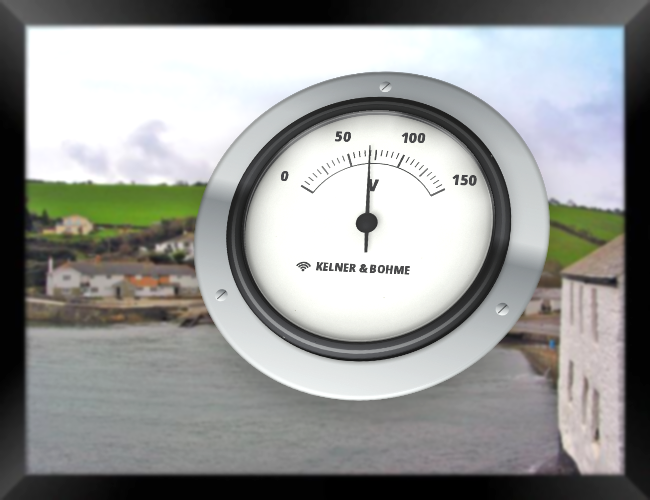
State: **70** V
